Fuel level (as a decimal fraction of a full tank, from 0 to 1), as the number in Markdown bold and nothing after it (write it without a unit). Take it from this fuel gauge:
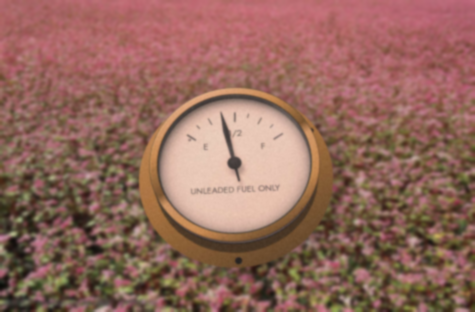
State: **0.375**
